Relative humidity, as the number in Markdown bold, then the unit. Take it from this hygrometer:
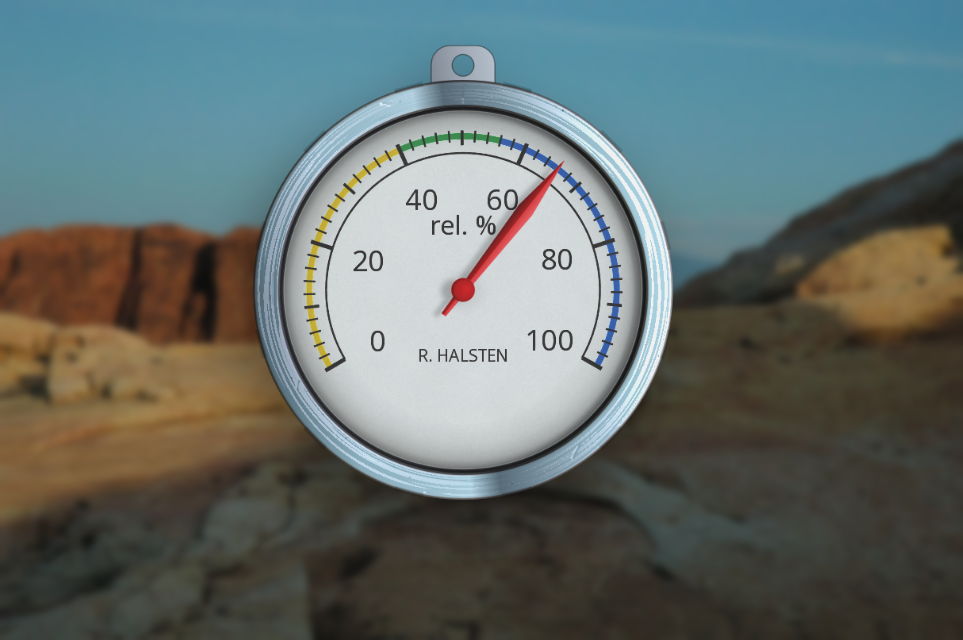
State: **66** %
